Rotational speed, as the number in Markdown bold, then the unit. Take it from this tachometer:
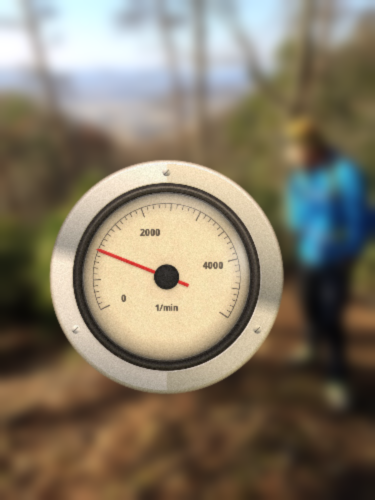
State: **1000** rpm
